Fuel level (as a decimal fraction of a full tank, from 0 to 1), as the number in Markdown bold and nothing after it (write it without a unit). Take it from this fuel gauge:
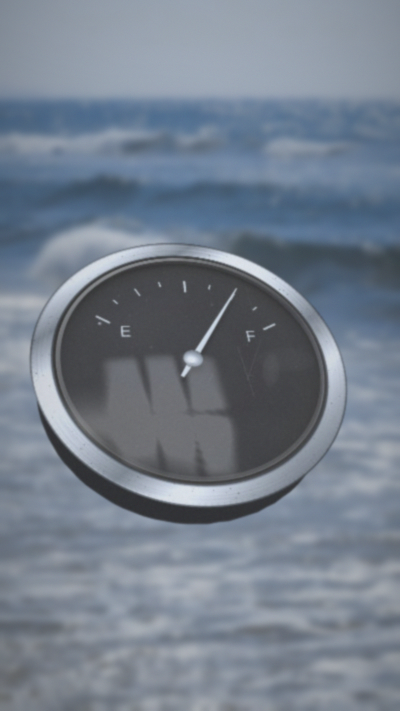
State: **0.75**
